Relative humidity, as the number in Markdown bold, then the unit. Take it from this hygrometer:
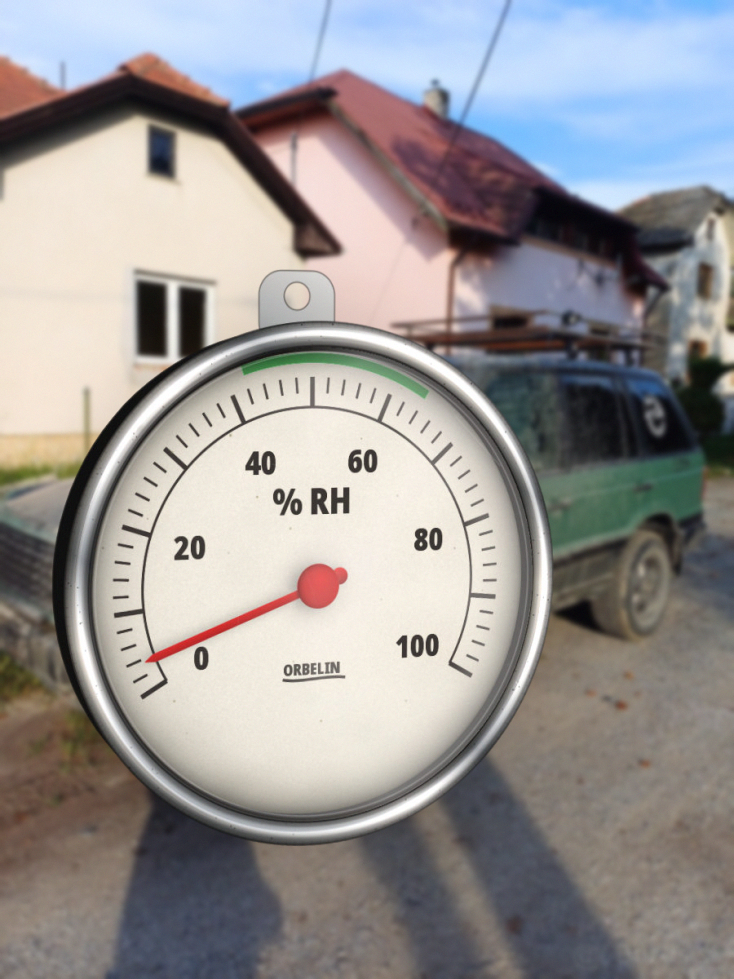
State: **4** %
